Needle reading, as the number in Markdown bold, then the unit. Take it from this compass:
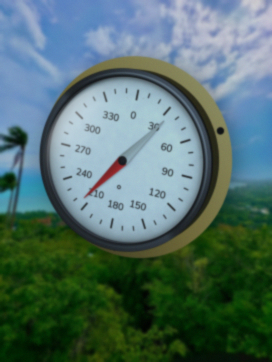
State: **215** °
